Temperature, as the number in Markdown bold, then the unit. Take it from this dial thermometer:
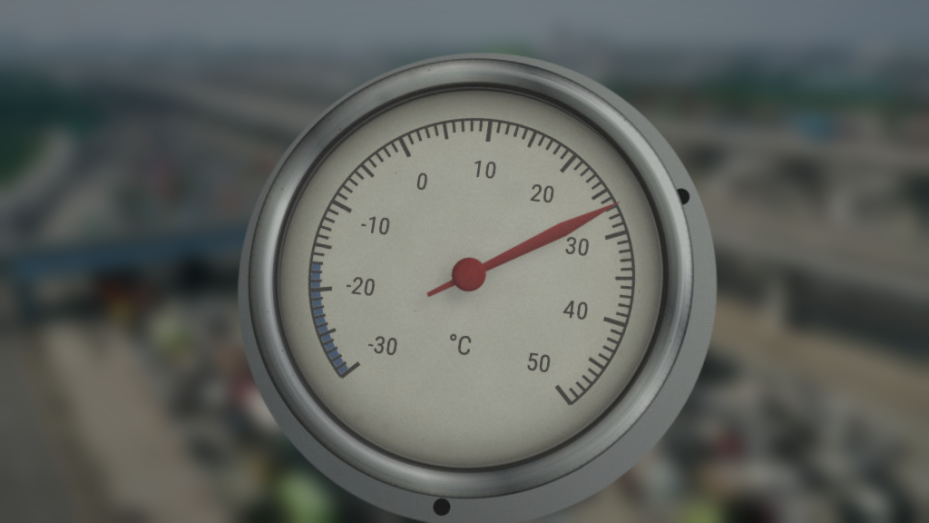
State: **27** °C
